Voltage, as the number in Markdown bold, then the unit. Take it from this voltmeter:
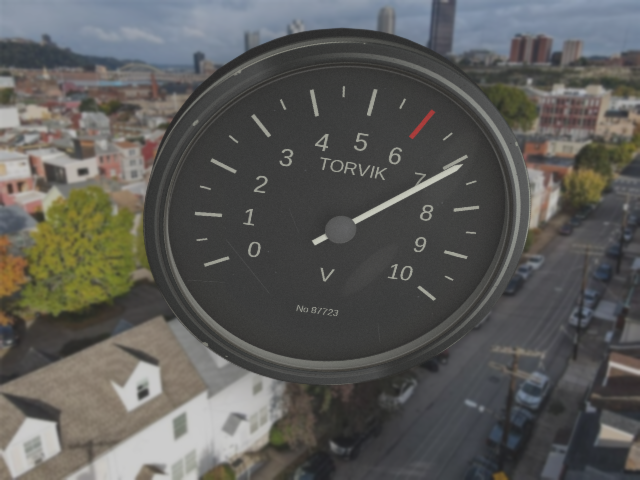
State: **7** V
